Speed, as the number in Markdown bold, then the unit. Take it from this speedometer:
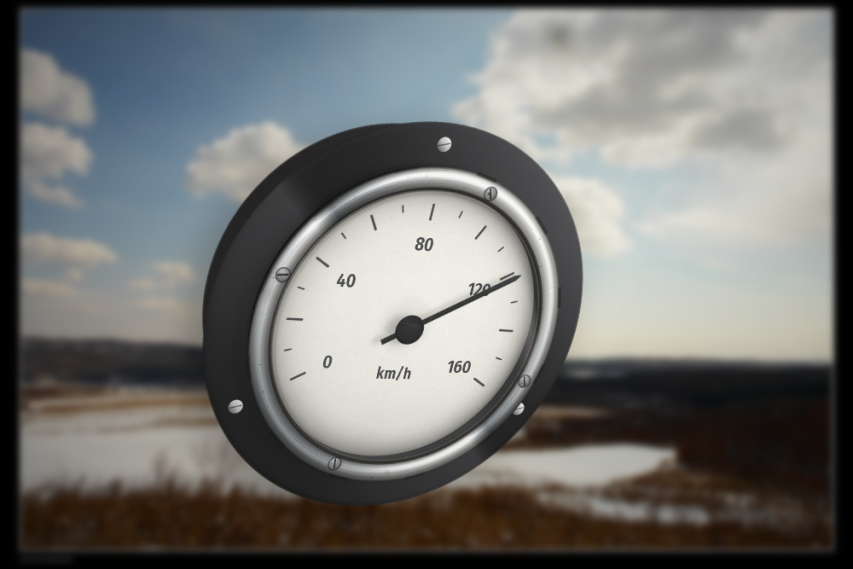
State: **120** km/h
